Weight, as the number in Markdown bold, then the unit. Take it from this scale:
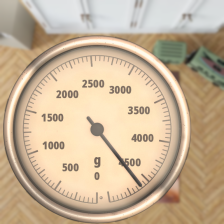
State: **4600** g
